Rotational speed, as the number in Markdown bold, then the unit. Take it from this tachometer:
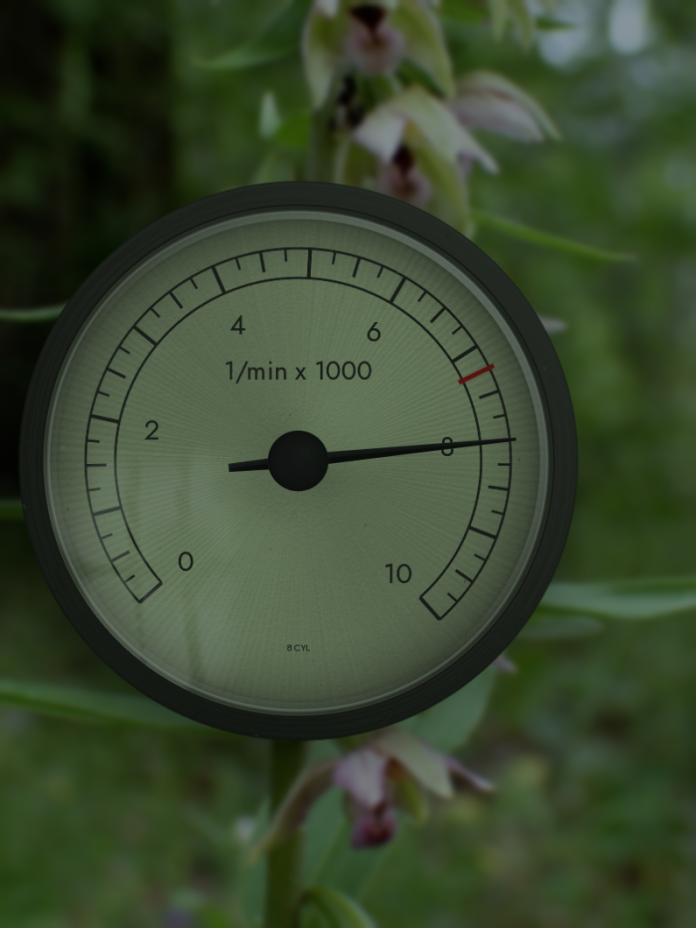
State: **8000** rpm
